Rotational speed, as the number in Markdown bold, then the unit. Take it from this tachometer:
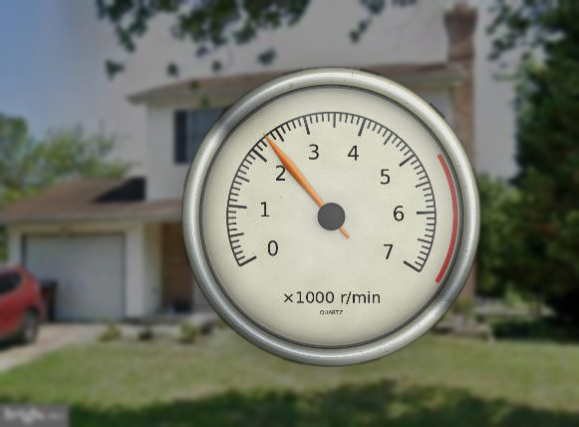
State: **2300** rpm
